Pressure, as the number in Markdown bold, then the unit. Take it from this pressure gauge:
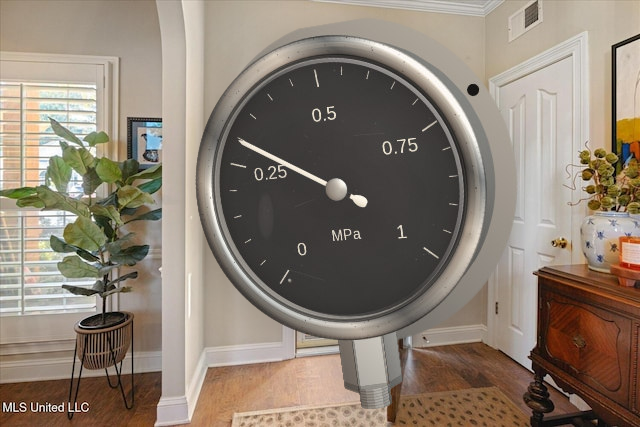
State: **0.3** MPa
